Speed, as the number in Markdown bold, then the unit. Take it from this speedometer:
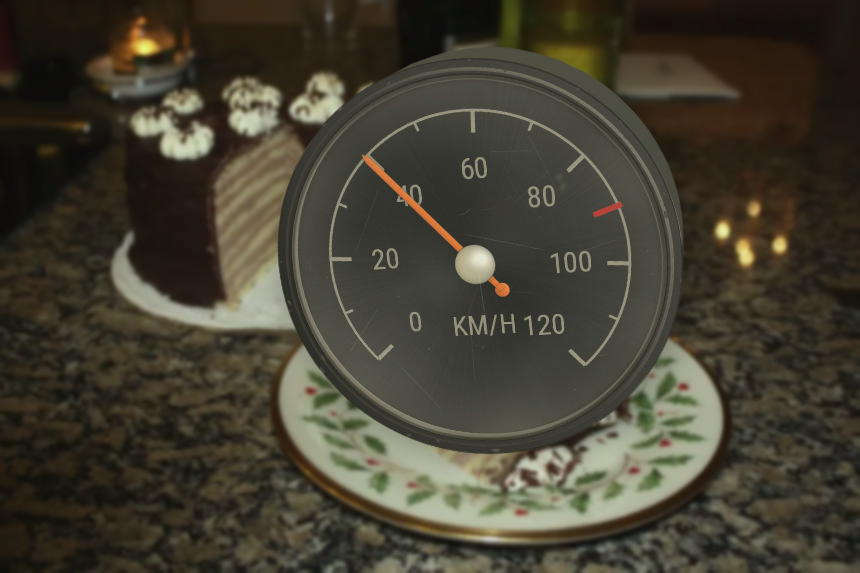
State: **40** km/h
